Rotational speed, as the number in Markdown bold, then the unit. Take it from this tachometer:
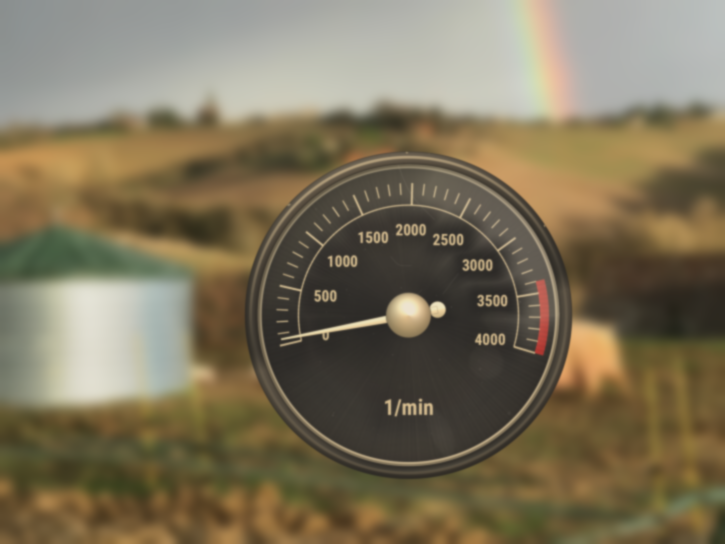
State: **50** rpm
